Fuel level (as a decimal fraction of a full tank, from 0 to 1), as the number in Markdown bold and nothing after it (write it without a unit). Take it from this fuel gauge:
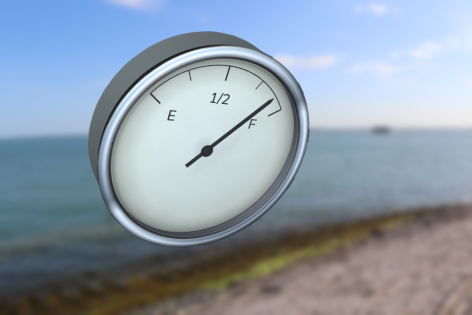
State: **0.875**
